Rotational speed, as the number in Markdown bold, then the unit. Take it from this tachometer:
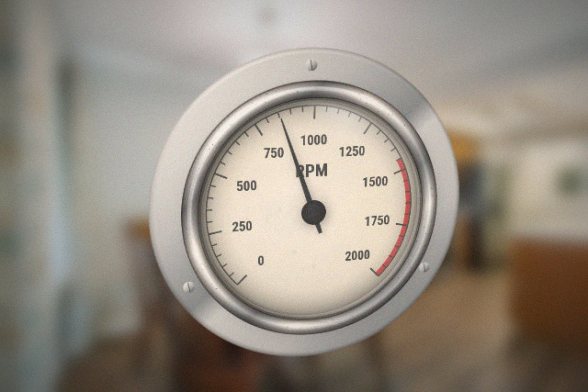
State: **850** rpm
